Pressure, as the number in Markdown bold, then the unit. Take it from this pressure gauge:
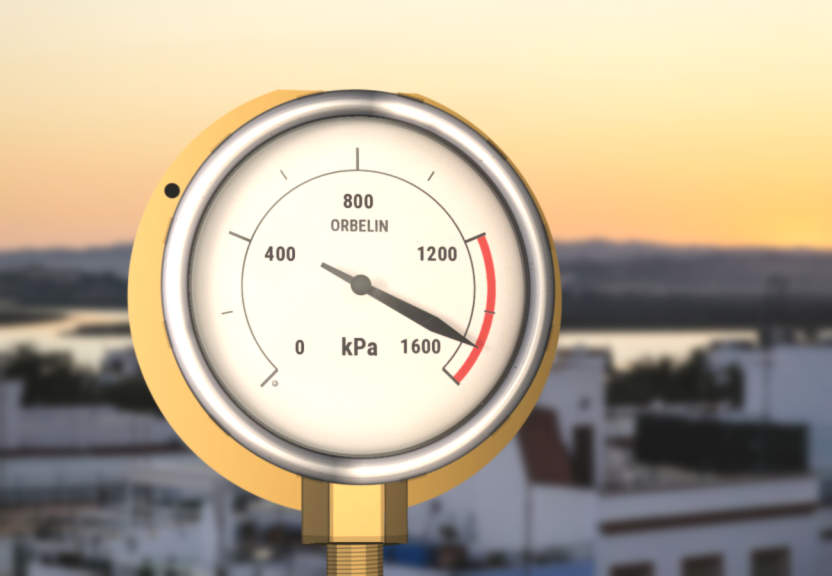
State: **1500** kPa
